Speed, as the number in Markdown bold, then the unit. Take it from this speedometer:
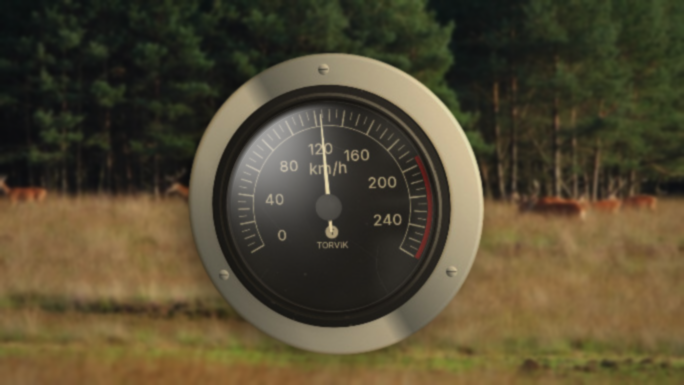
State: **125** km/h
